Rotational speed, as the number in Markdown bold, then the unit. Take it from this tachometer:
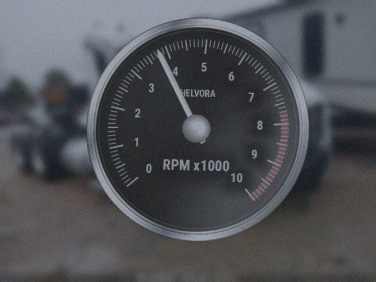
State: **3800** rpm
